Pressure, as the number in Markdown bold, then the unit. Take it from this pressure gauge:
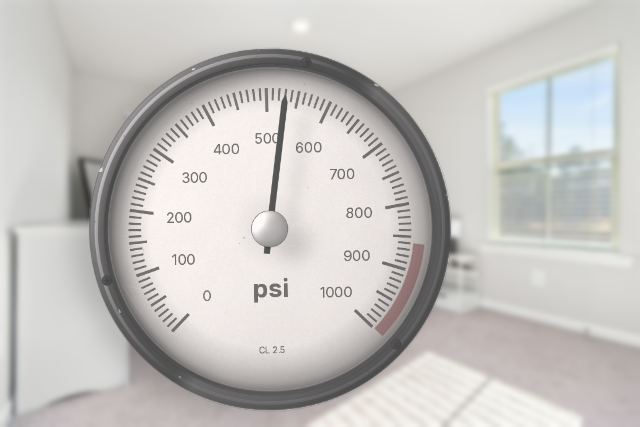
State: **530** psi
